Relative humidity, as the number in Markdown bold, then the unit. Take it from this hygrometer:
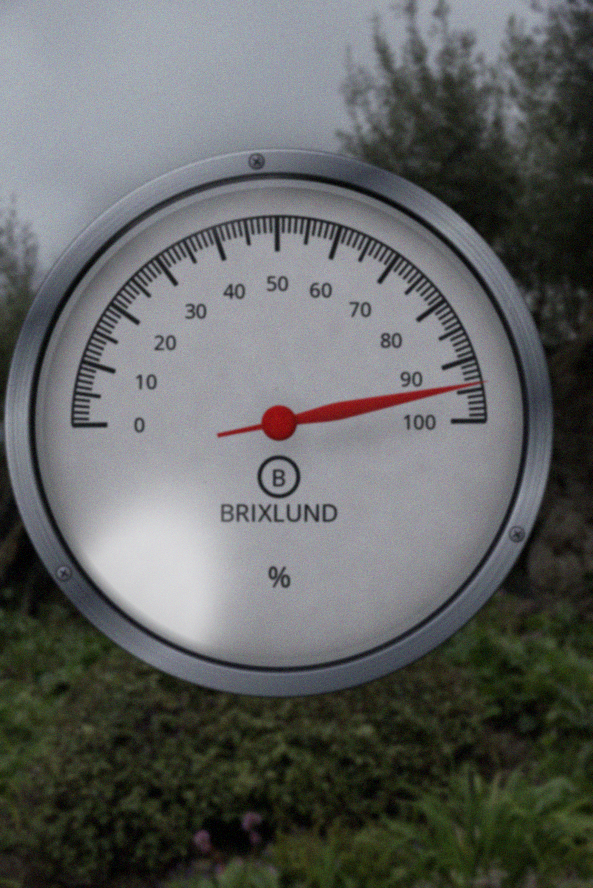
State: **94** %
